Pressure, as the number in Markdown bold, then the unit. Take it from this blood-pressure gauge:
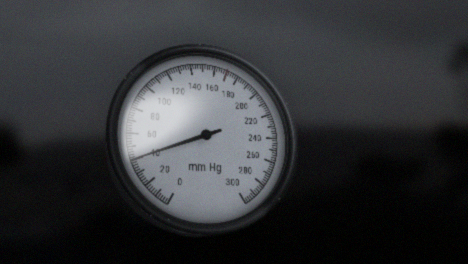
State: **40** mmHg
